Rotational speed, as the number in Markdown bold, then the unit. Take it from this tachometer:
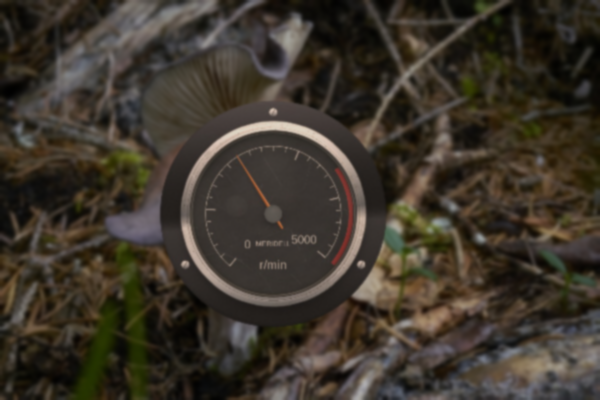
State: **2000** rpm
